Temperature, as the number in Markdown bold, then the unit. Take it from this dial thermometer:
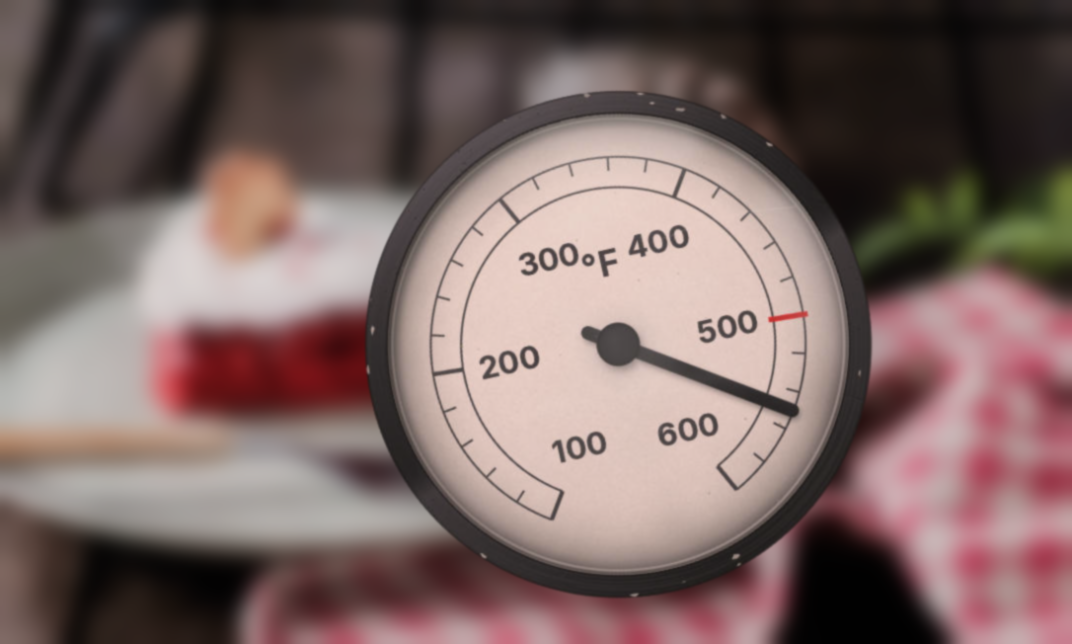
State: **550** °F
